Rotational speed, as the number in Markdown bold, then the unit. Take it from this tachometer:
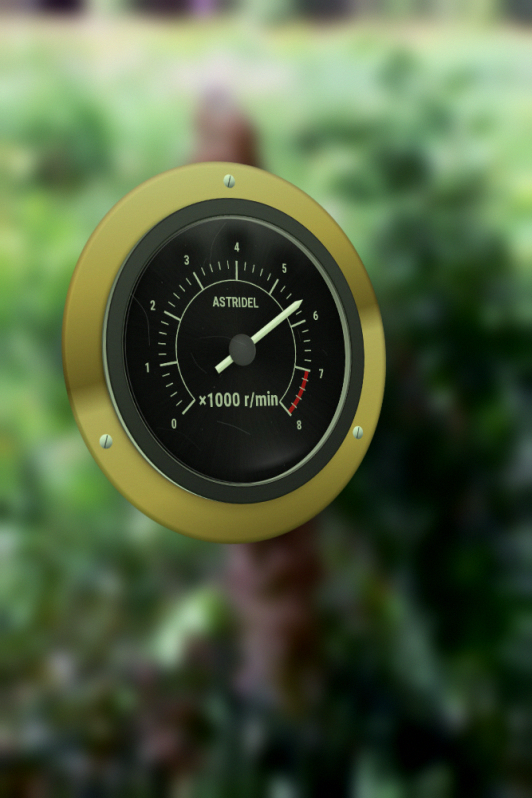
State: **5600** rpm
